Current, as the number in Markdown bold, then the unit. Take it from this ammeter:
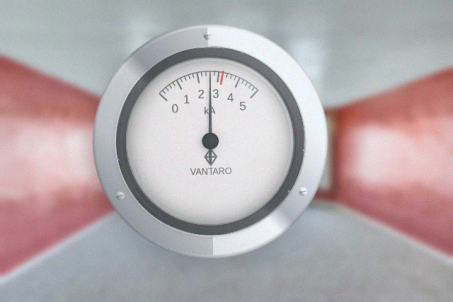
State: **2.6** kA
